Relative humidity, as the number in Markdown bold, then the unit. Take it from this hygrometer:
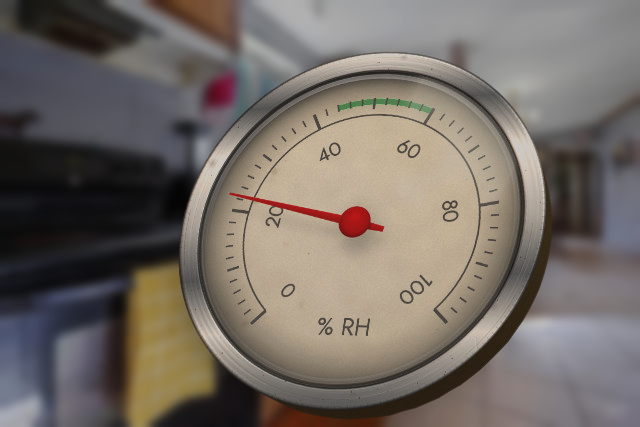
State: **22** %
